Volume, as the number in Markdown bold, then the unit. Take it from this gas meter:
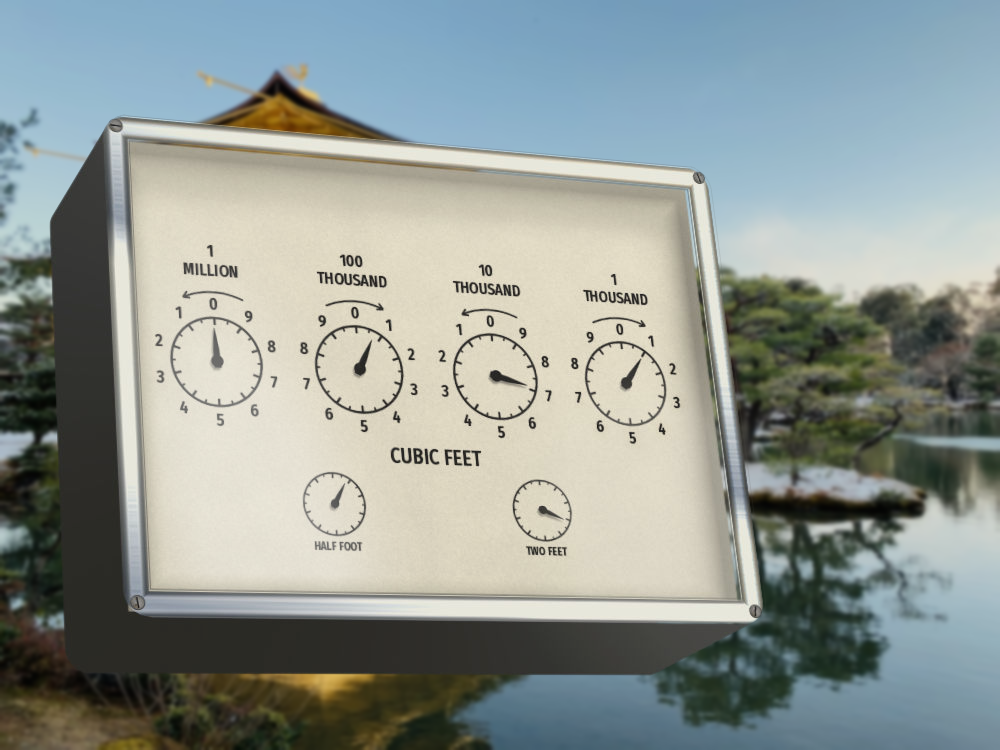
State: **7100** ft³
